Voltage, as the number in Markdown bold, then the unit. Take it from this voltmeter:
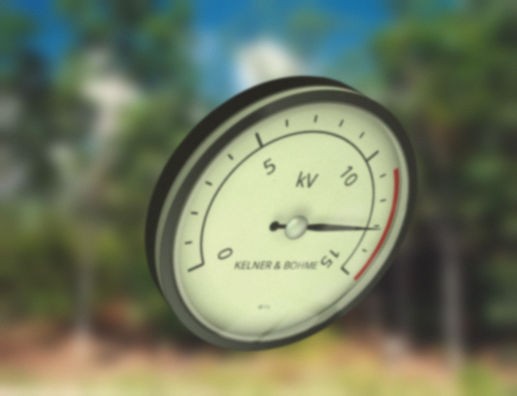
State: **13** kV
